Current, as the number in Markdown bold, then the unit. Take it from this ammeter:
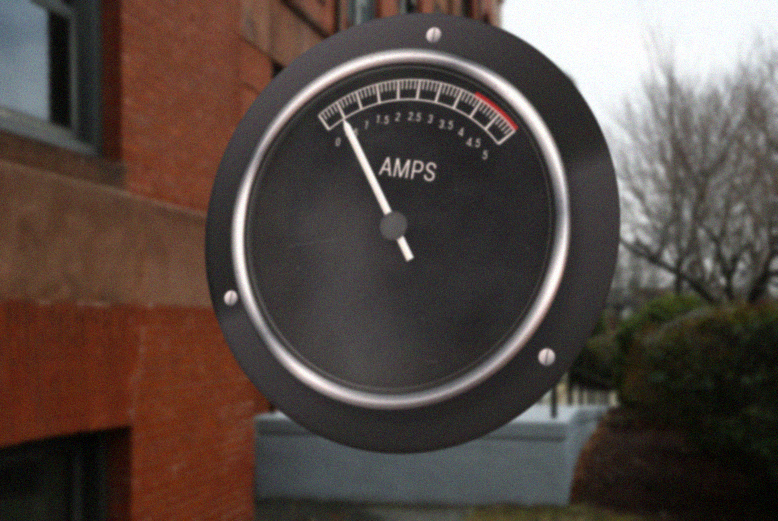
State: **0.5** A
